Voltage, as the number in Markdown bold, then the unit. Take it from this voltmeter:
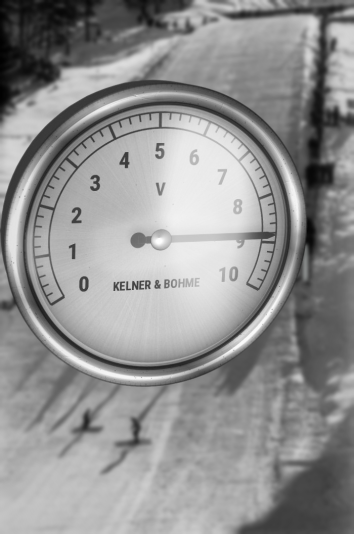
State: **8.8** V
